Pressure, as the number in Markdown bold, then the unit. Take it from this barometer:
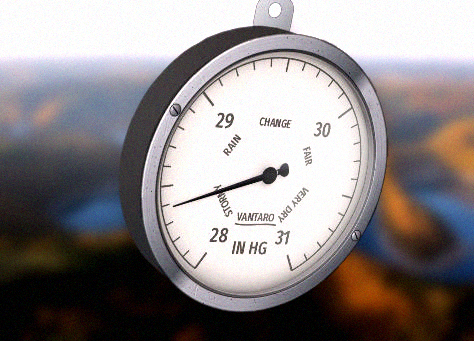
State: **28.4** inHg
